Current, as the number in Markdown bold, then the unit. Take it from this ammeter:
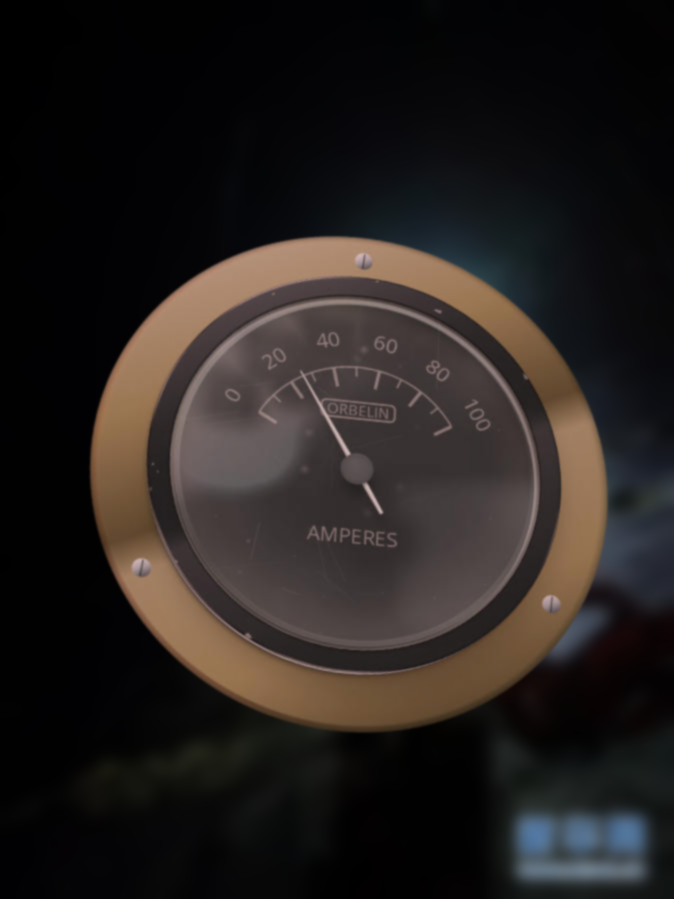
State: **25** A
